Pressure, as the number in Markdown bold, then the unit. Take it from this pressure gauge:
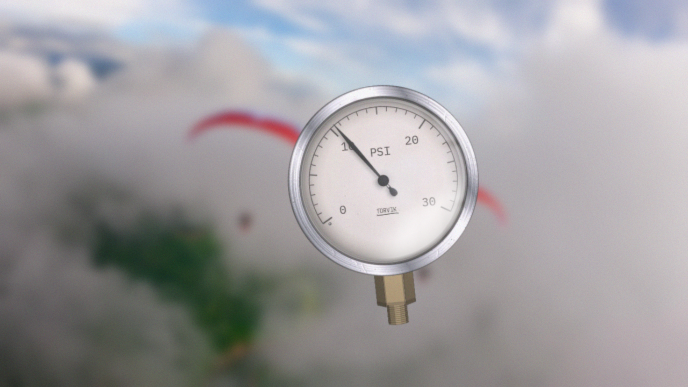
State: **10.5** psi
